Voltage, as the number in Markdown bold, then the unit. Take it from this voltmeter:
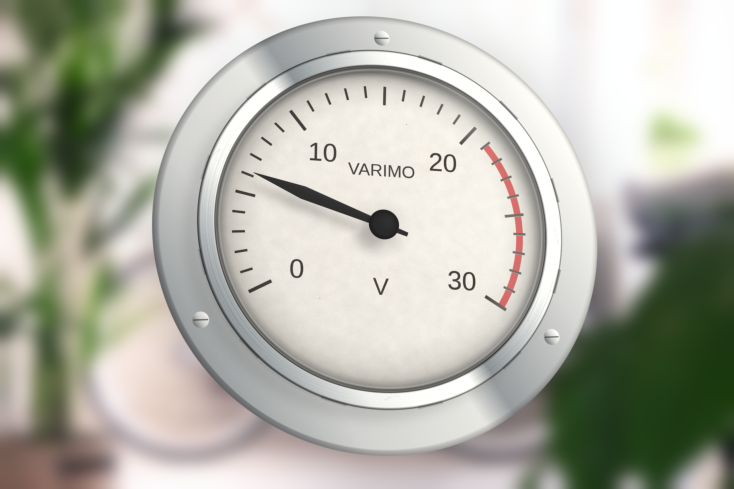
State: **6** V
